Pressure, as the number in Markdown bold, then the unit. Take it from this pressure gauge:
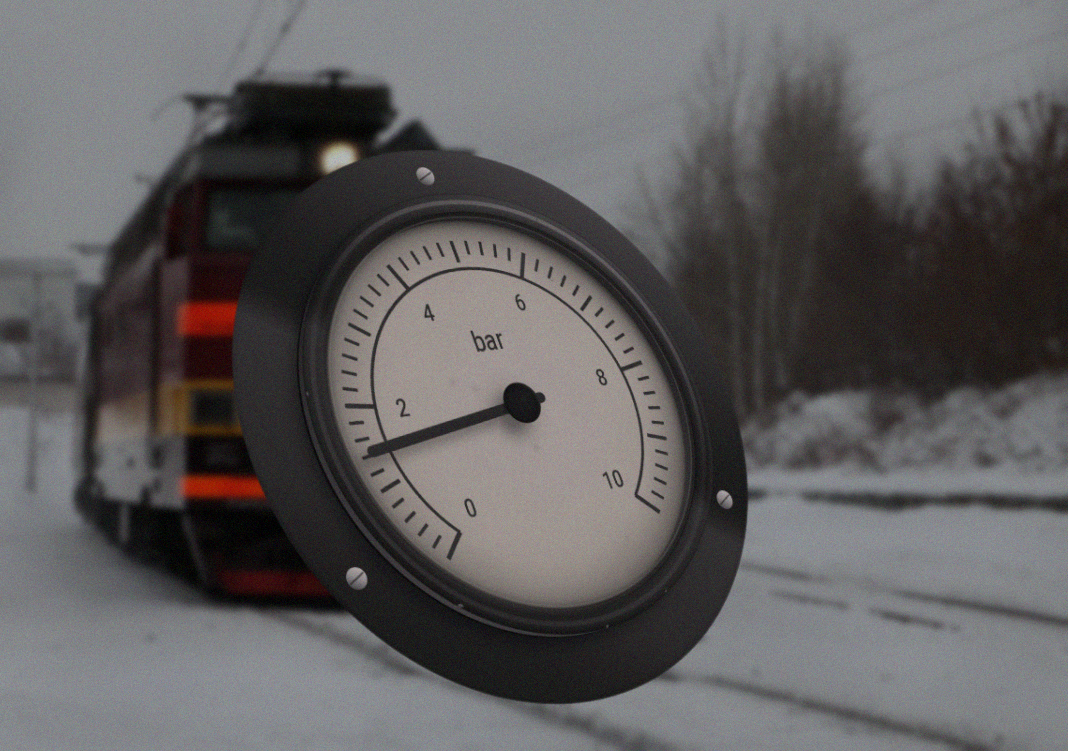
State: **1.4** bar
